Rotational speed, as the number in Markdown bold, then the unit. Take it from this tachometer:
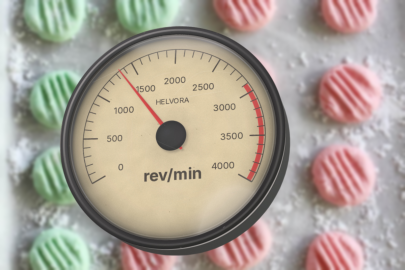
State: **1350** rpm
